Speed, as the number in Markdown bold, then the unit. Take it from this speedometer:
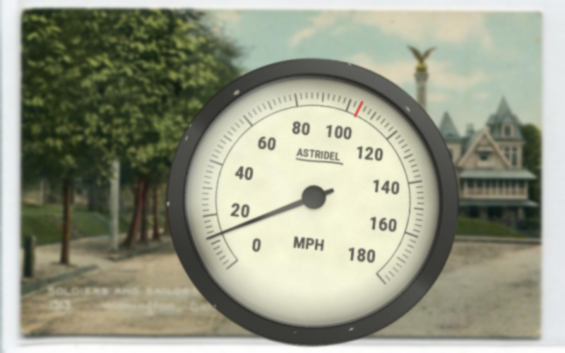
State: **12** mph
